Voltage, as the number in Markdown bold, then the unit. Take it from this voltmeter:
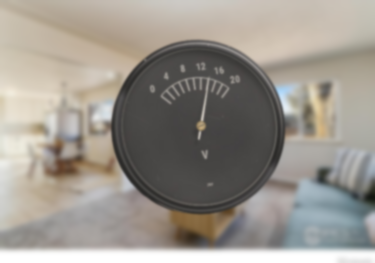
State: **14** V
